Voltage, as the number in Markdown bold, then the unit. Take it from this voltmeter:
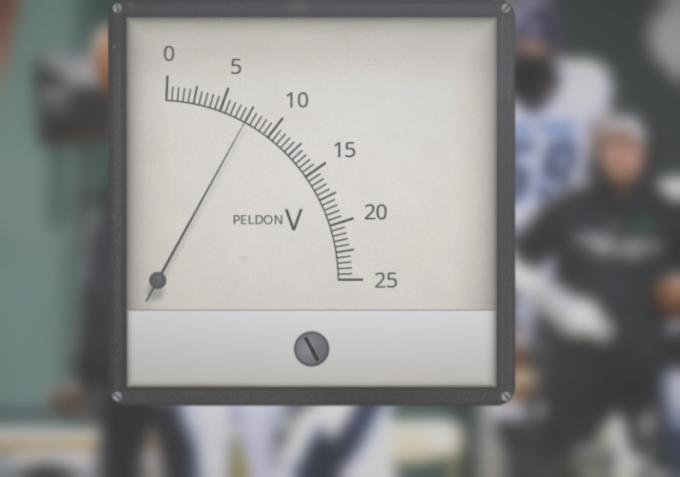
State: **7.5** V
